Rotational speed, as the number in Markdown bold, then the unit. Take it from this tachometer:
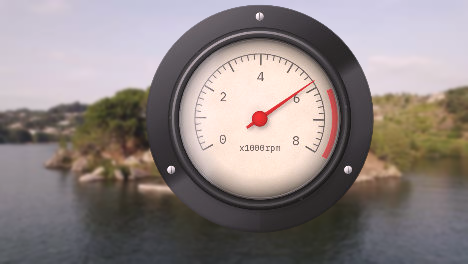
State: **5800** rpm
